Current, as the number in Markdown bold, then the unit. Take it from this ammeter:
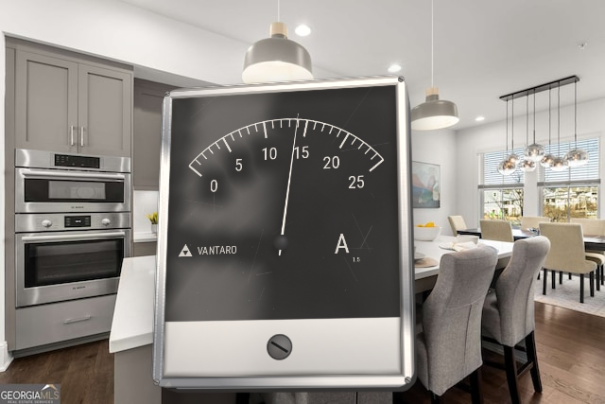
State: **14** A
